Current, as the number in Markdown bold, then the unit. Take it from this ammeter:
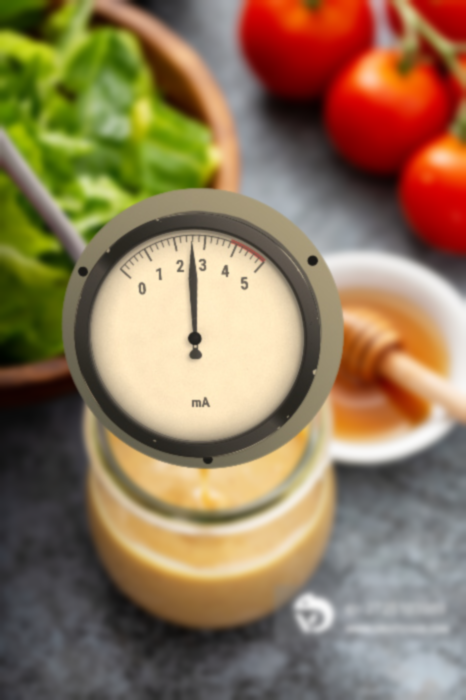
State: **2.6** mA
